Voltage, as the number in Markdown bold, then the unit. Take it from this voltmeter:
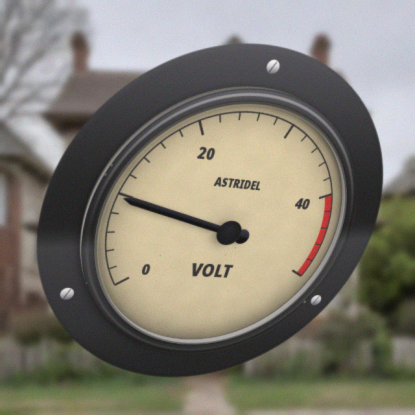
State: **10** V
